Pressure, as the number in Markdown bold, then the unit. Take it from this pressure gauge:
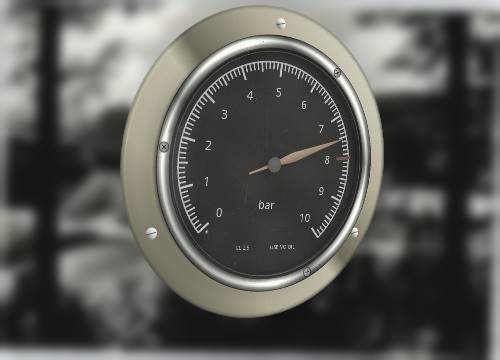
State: **7.5** bar
